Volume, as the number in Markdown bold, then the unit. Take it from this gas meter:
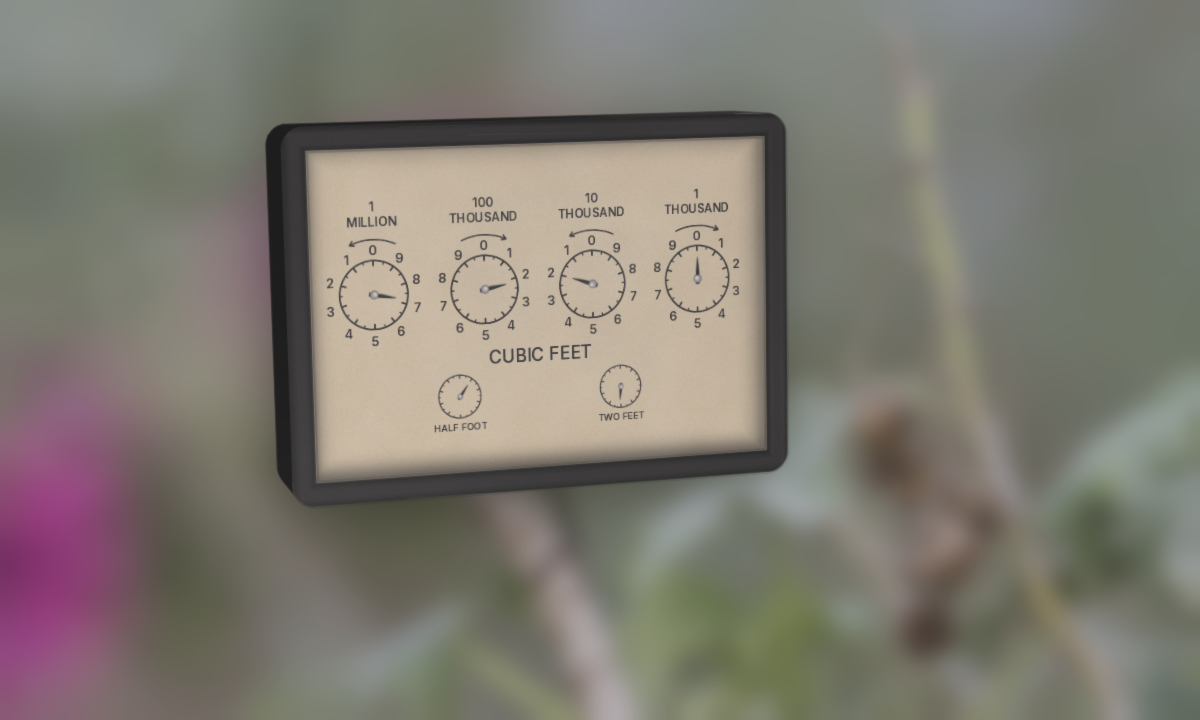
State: **722000** ft³
